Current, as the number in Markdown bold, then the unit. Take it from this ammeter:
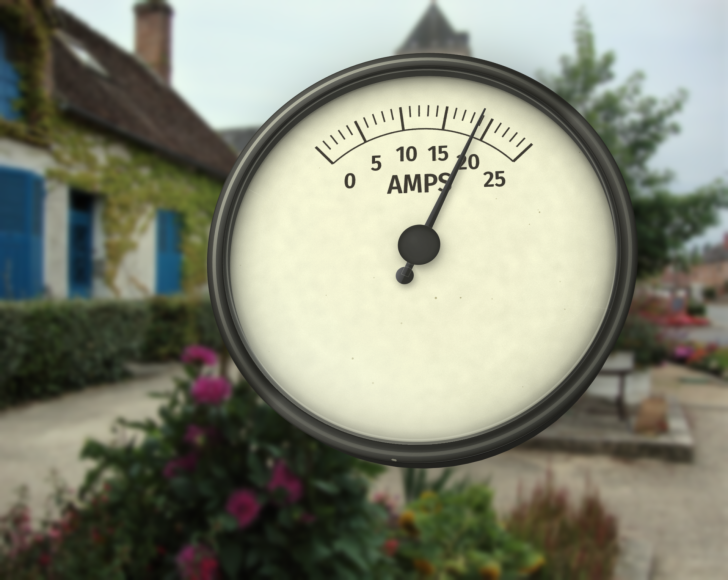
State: **19** A
